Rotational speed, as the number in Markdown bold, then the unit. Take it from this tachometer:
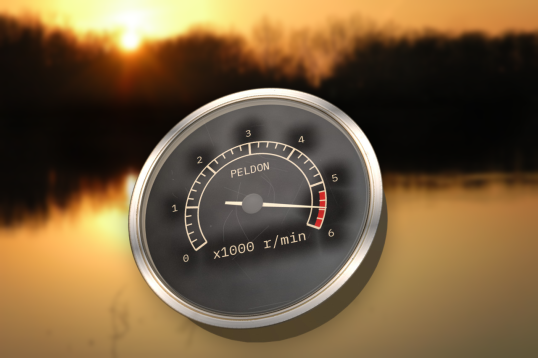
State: **5600** rpm
